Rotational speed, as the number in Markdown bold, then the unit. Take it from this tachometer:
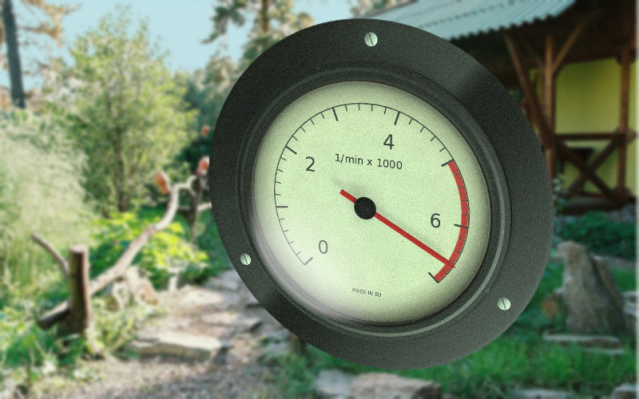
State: **6600** rpm
